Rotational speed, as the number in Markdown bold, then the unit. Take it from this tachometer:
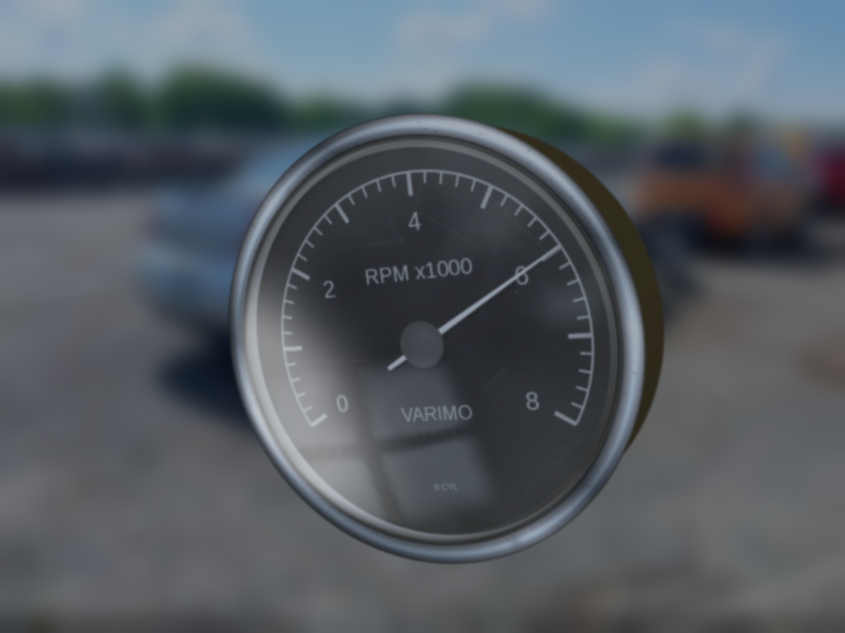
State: **6000** rpm
